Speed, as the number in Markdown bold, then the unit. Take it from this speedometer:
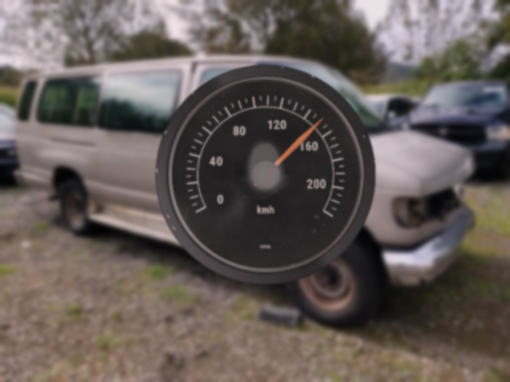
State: **150** km/h
